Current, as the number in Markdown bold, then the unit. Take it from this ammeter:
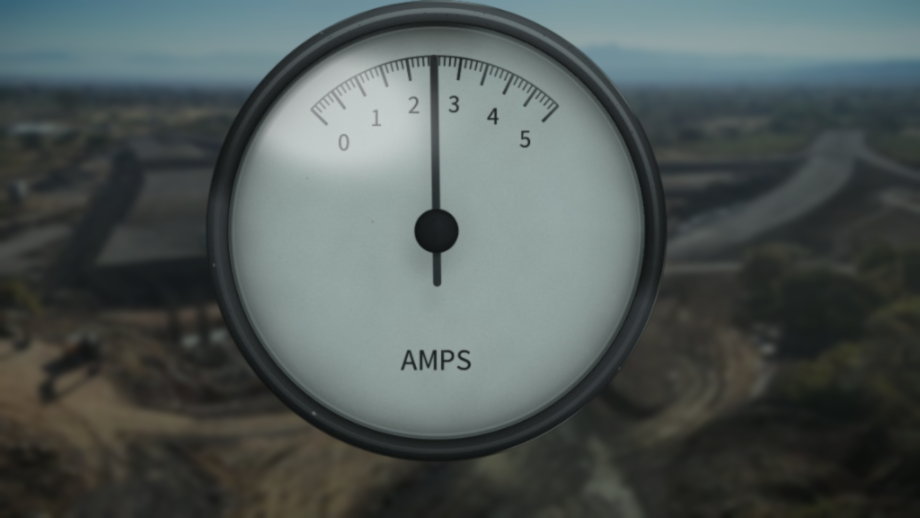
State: **2.5** A
